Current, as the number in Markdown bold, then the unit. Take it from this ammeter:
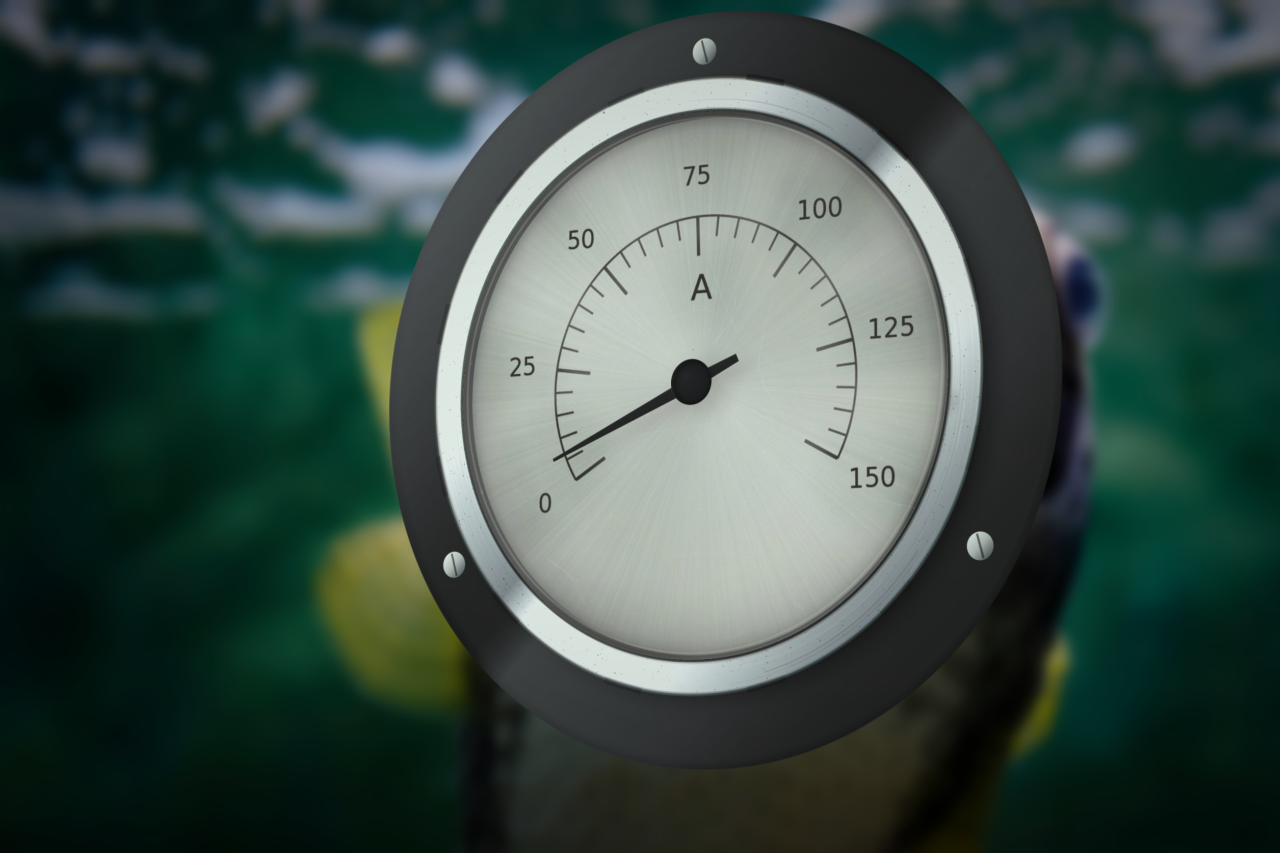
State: **5** A
